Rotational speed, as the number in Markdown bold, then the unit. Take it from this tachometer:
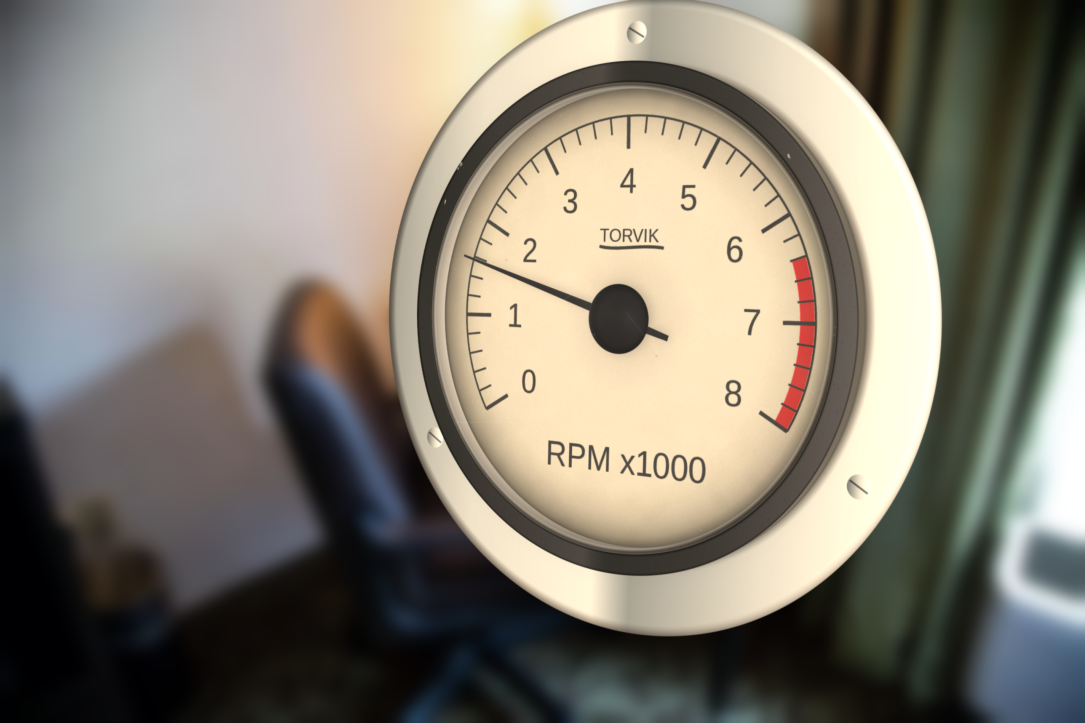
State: **1600** rpm
